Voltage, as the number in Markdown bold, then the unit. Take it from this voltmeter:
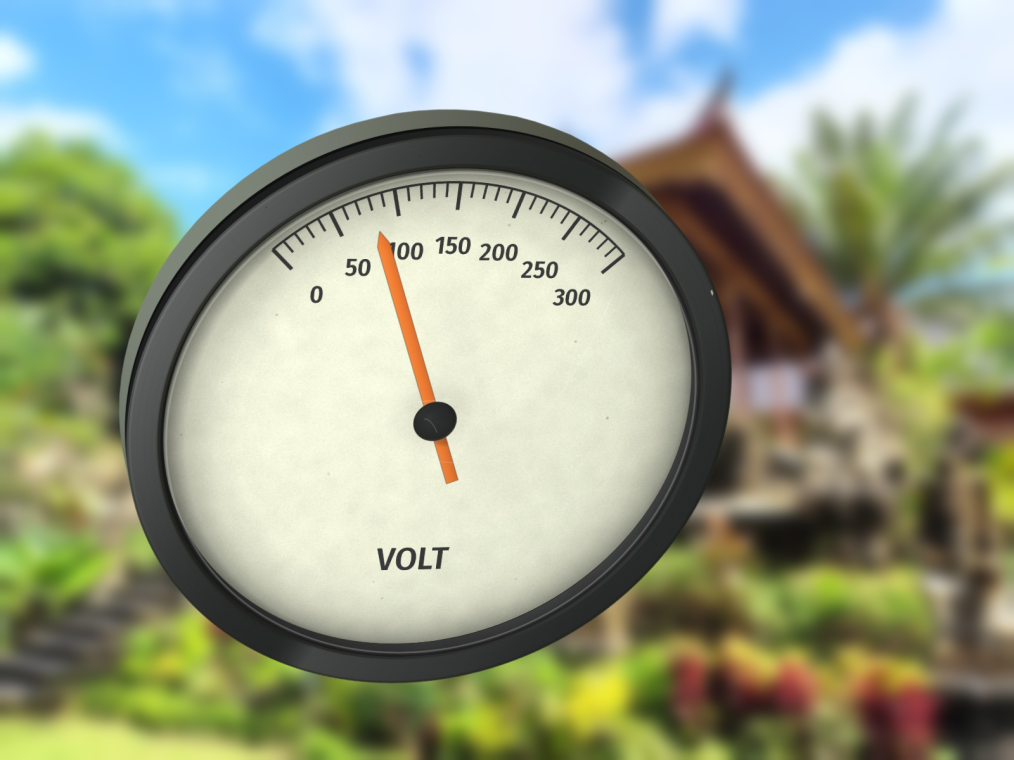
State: **80** V
